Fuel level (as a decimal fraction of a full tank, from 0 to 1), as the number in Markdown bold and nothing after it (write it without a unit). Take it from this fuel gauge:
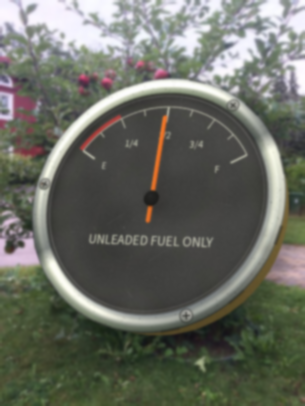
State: **0.5**
